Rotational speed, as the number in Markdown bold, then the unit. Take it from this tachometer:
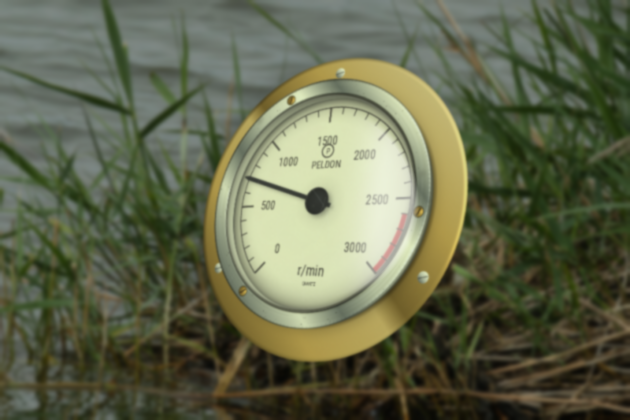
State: **700** rpm
